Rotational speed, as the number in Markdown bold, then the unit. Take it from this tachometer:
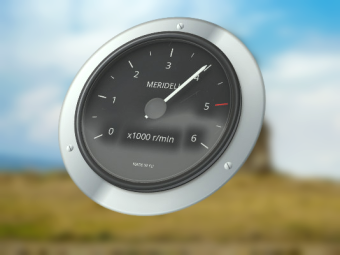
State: **4000** rpm
